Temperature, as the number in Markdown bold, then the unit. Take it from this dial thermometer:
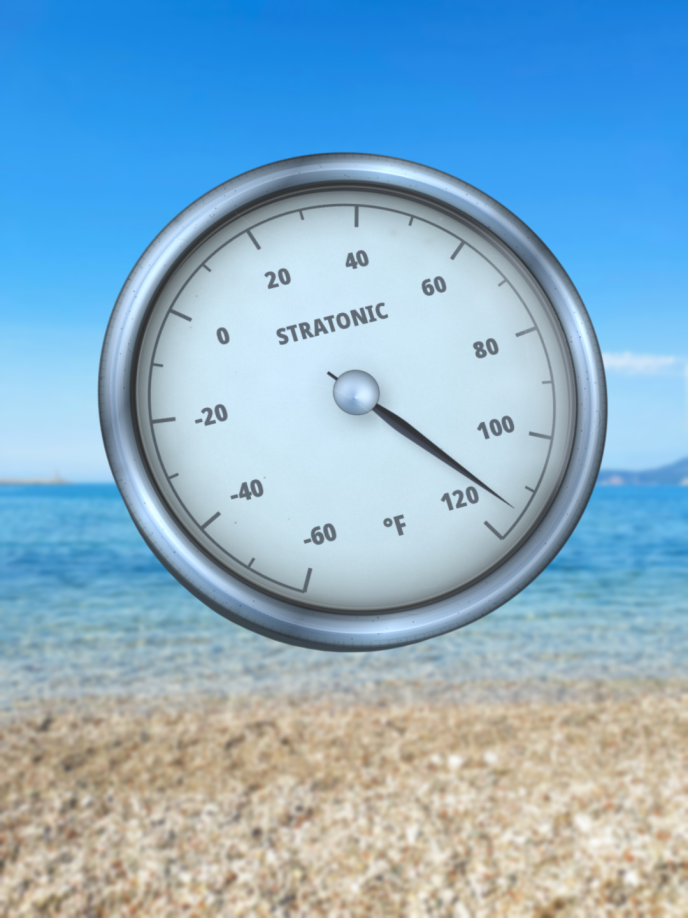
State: **115** °F
